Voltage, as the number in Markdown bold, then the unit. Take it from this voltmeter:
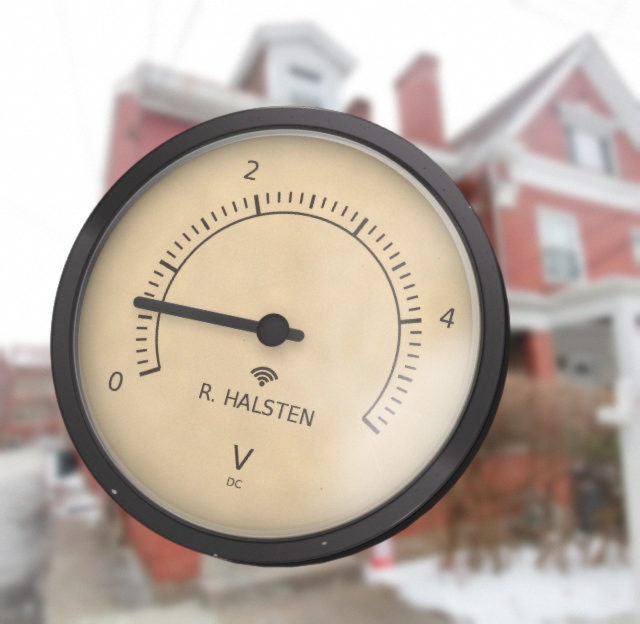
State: **0.6** V
